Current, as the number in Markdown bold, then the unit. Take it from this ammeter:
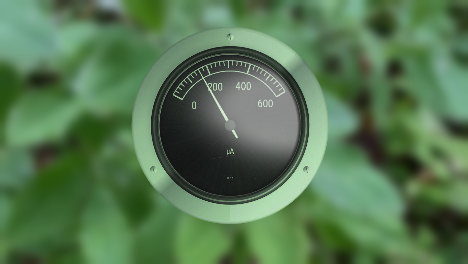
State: **160** µA
